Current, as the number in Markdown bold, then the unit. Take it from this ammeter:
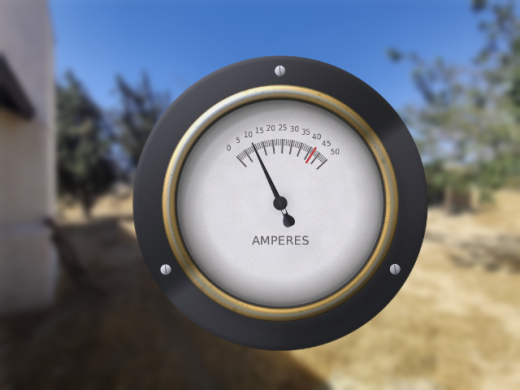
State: **10** A
